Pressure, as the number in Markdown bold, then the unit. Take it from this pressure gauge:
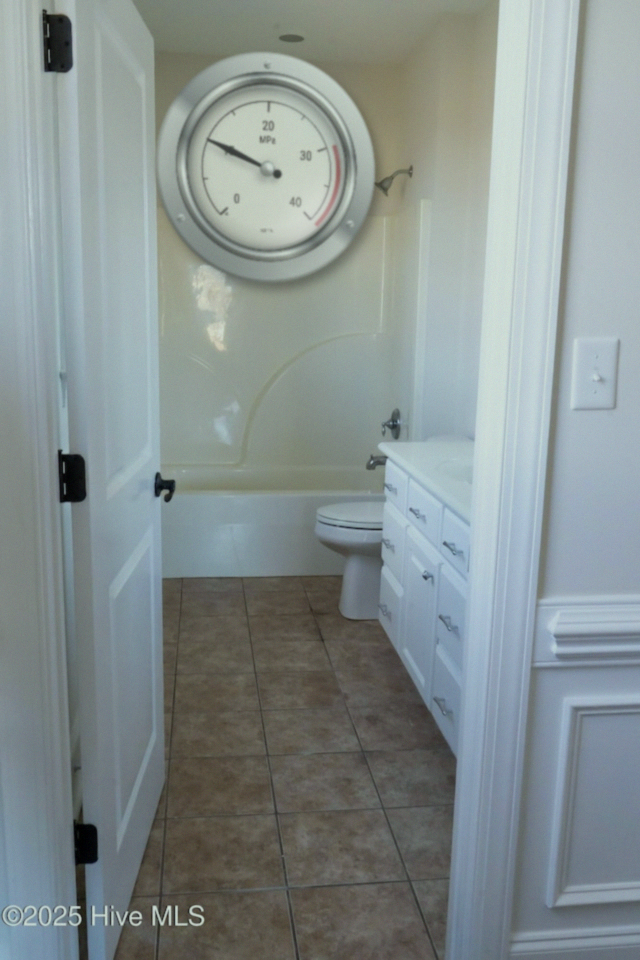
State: **10** MPa
